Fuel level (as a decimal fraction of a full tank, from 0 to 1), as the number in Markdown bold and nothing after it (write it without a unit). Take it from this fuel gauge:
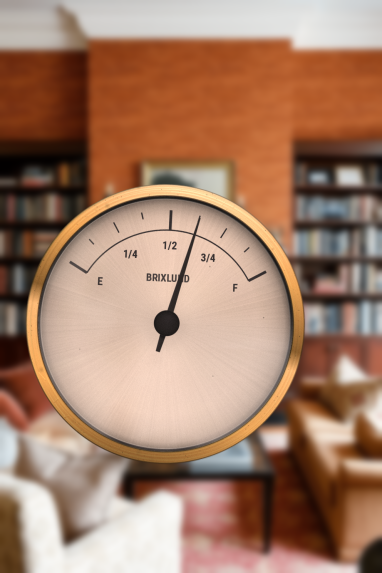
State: **0.625**
